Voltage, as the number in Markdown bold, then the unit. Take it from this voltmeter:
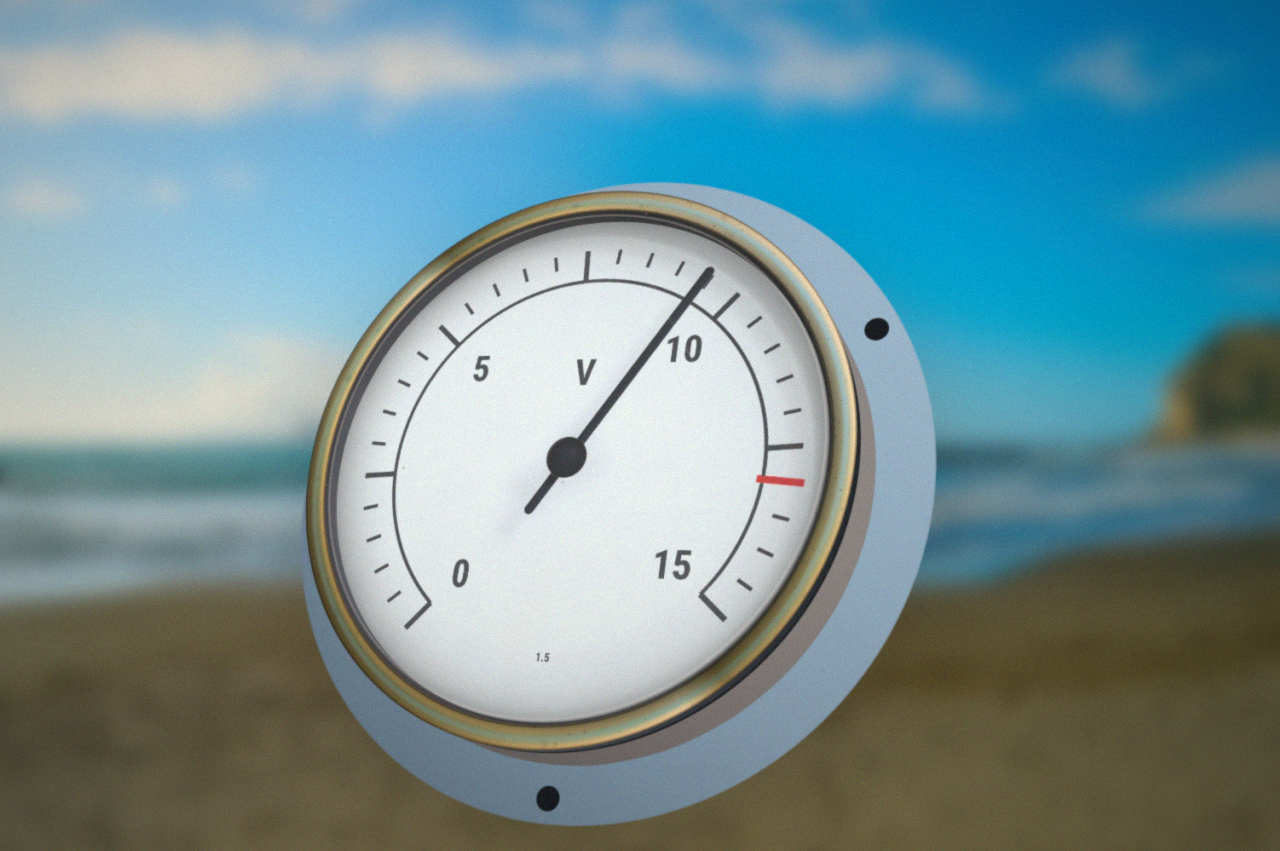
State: **9.5** V
